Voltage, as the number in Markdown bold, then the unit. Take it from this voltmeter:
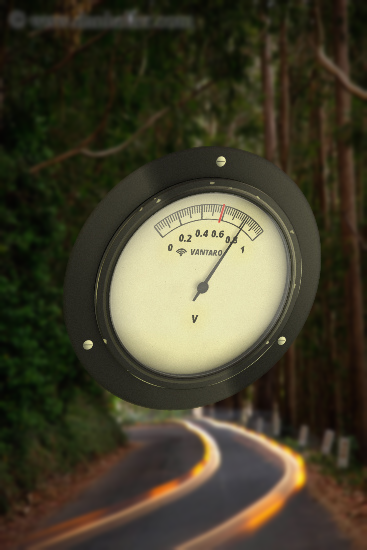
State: **0.8** V
